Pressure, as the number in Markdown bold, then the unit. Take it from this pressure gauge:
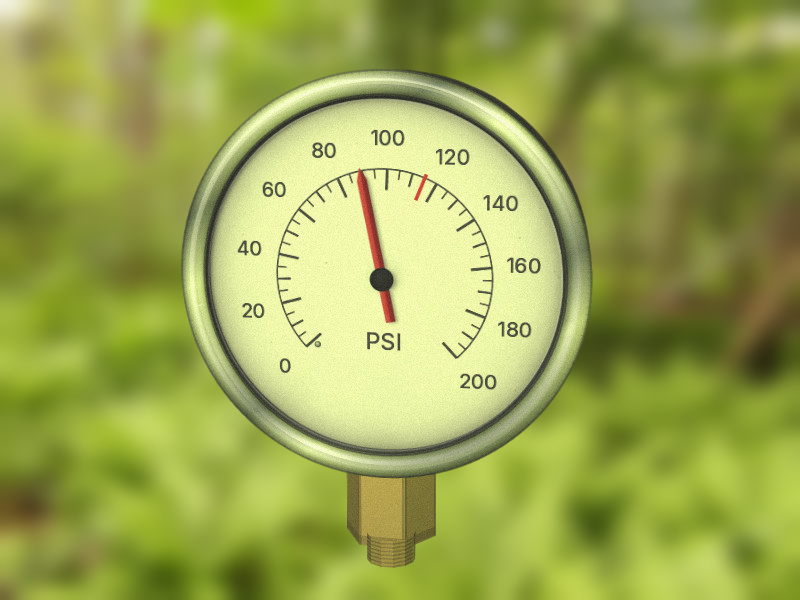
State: **90** psi
